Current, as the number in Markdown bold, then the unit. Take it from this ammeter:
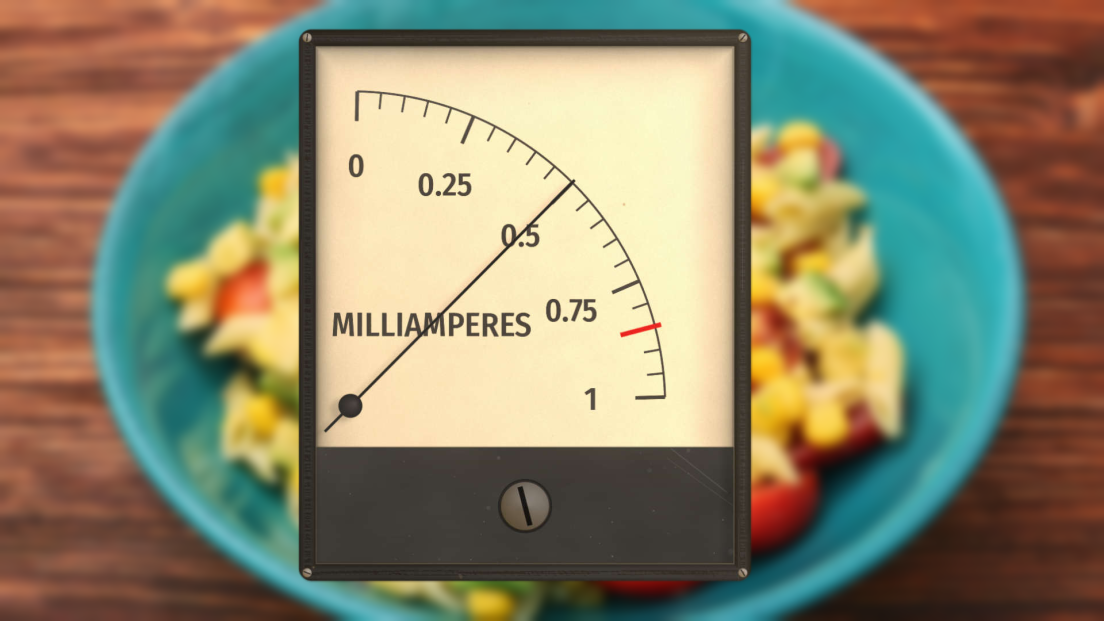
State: **0.5** mA
